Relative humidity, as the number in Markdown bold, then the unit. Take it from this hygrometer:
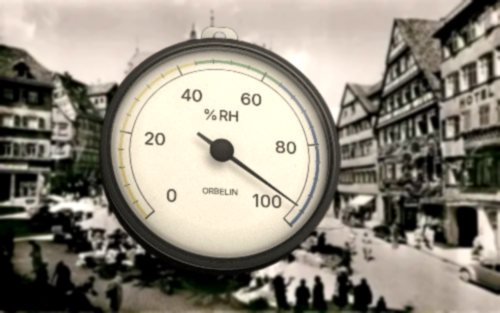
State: **96** %
